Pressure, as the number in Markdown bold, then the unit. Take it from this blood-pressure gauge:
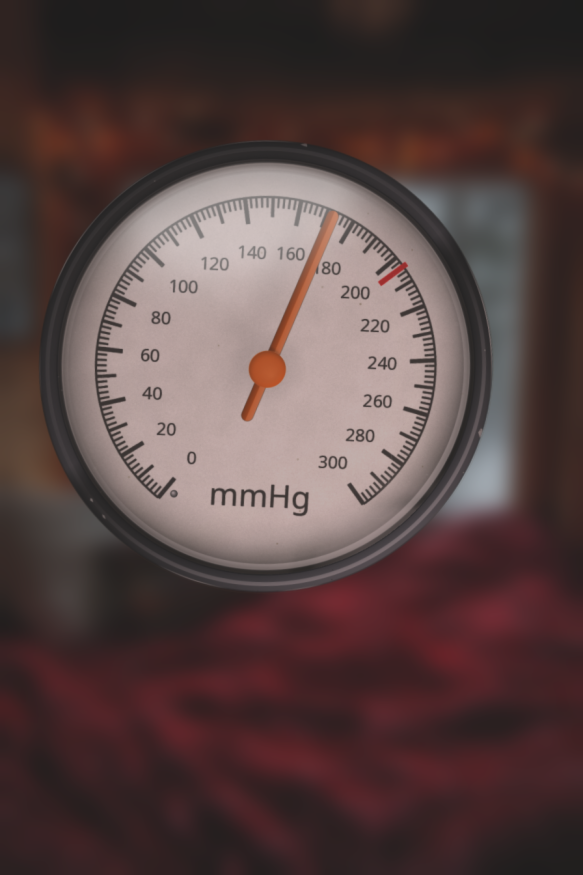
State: **172** mmHg
